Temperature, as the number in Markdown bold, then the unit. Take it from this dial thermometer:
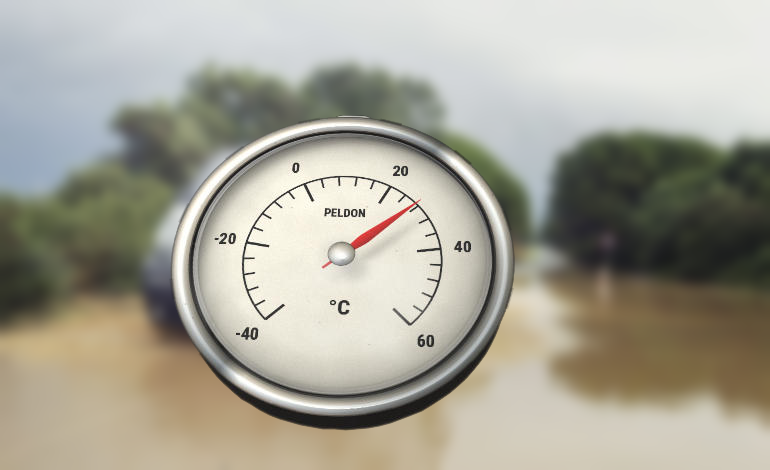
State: **28** °C
